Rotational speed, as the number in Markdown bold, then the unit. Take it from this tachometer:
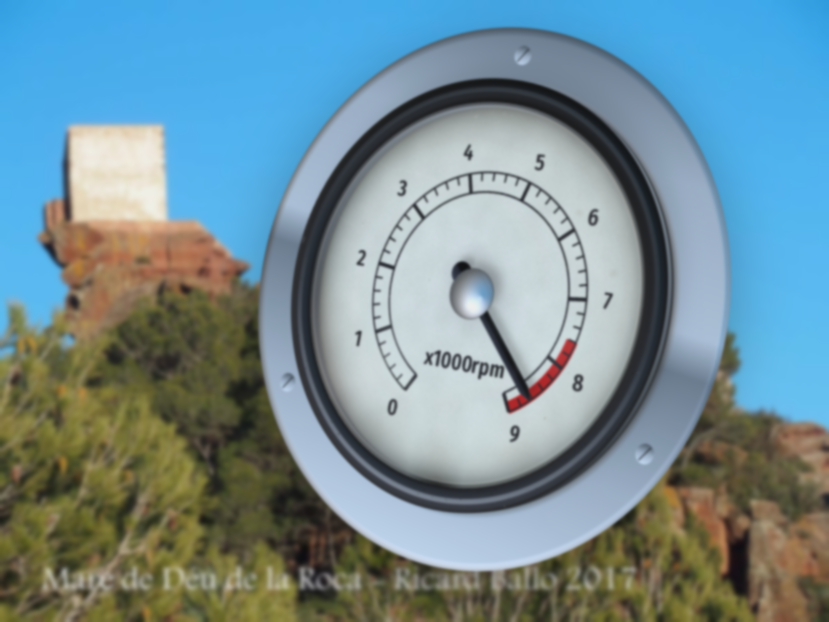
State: **8600** rpm
